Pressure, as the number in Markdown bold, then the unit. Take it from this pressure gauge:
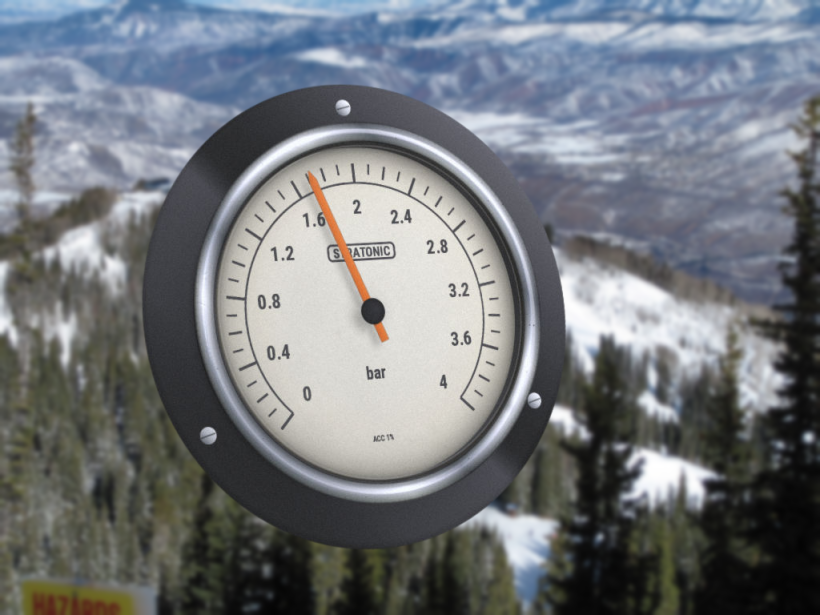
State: **1.7** bar
